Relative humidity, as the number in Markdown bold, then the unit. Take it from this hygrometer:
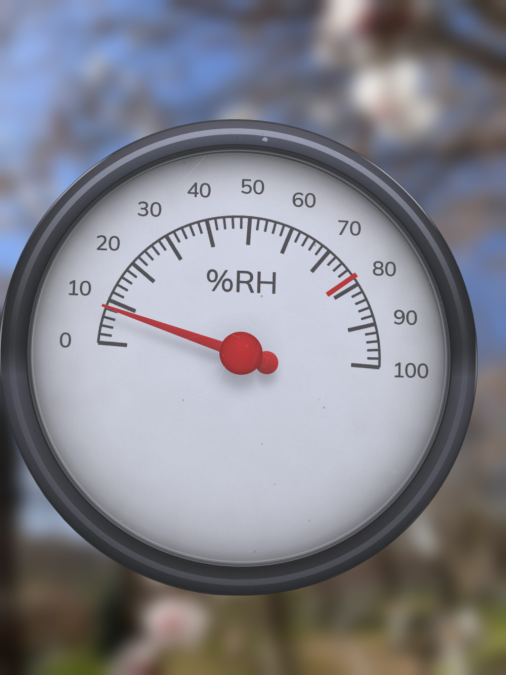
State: **8** %
